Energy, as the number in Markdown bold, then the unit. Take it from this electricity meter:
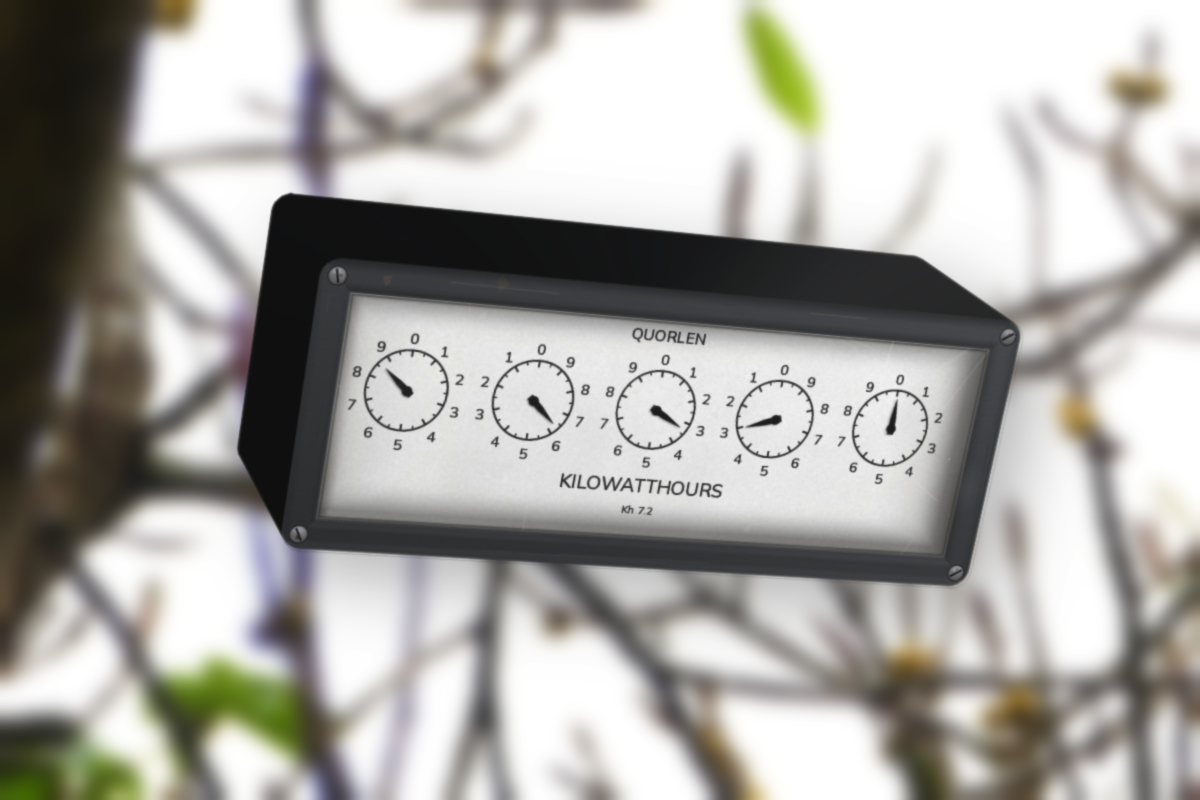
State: **86330** kWh
